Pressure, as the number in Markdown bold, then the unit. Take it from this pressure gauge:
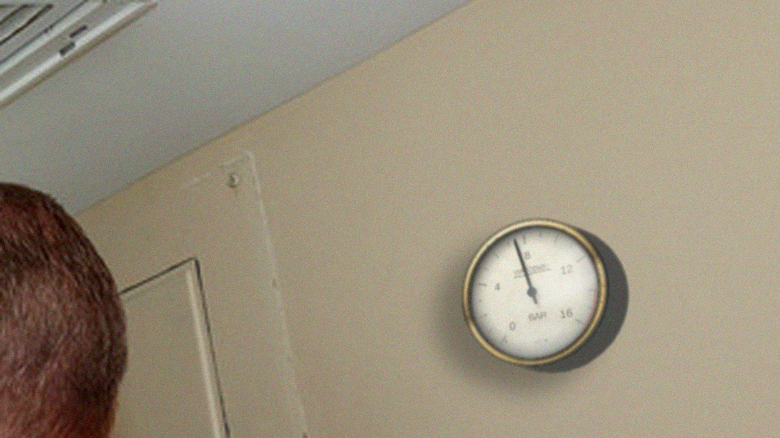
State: **7.5** bar
